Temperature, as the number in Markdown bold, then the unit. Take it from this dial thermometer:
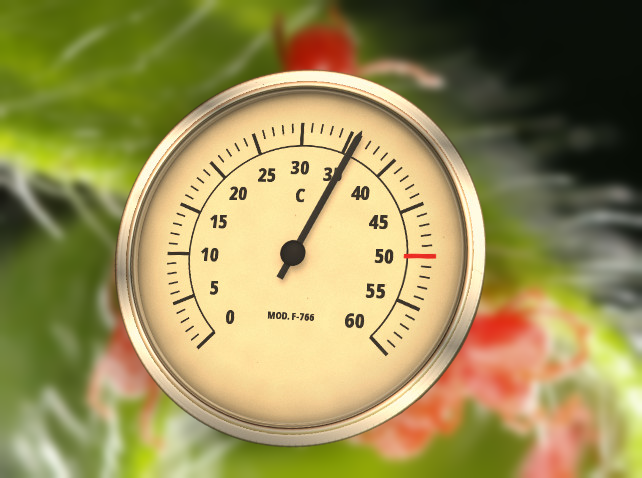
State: **36** °C
